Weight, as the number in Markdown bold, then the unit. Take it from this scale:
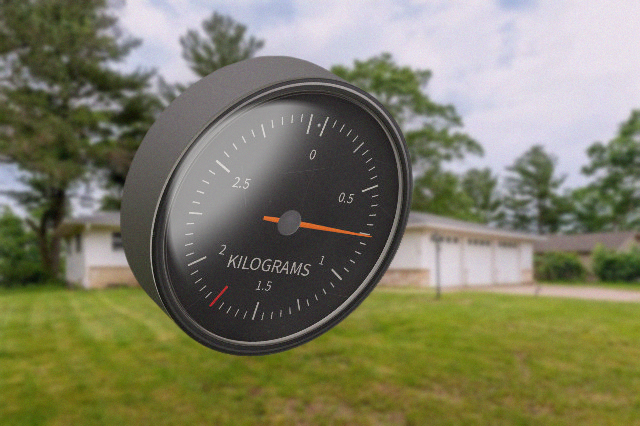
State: **0.75** kg
